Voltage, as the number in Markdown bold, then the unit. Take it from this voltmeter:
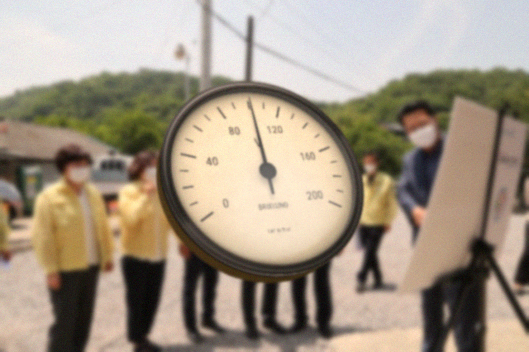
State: **100** V
